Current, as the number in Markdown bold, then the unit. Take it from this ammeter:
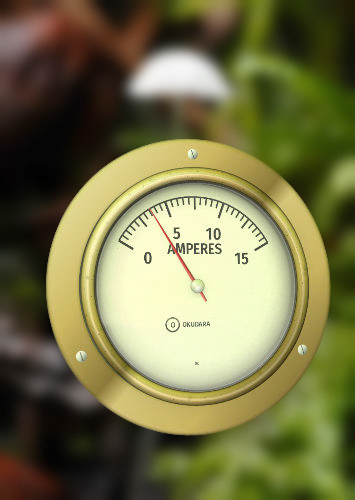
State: **3.5** A
